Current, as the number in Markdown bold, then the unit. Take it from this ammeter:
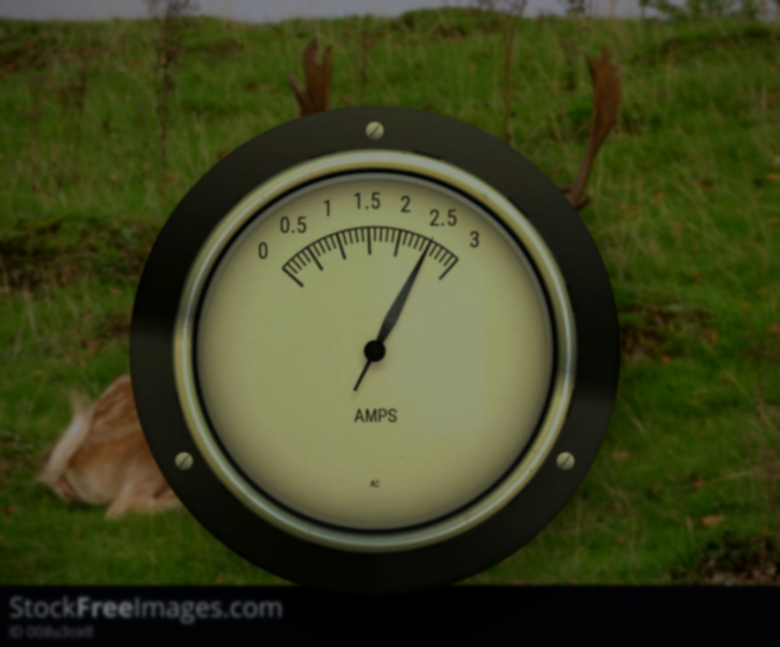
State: **2.5** A
